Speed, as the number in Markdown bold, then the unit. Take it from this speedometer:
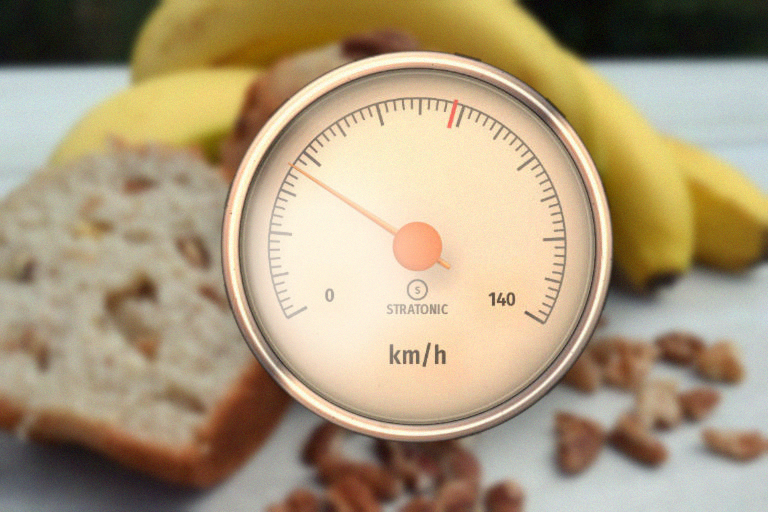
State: **36** km/h
